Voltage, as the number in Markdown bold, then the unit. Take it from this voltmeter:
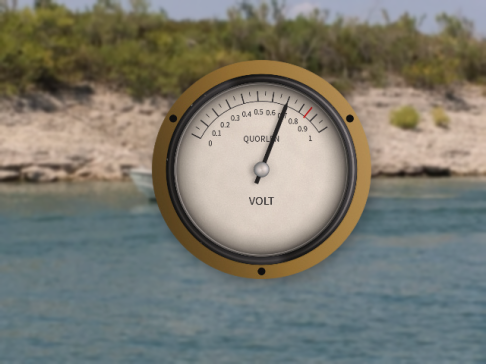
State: **0.7** V
